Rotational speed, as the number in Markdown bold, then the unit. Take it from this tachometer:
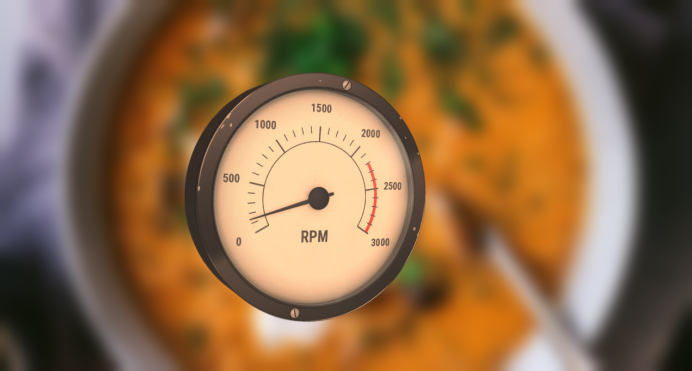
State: **150** rpm
